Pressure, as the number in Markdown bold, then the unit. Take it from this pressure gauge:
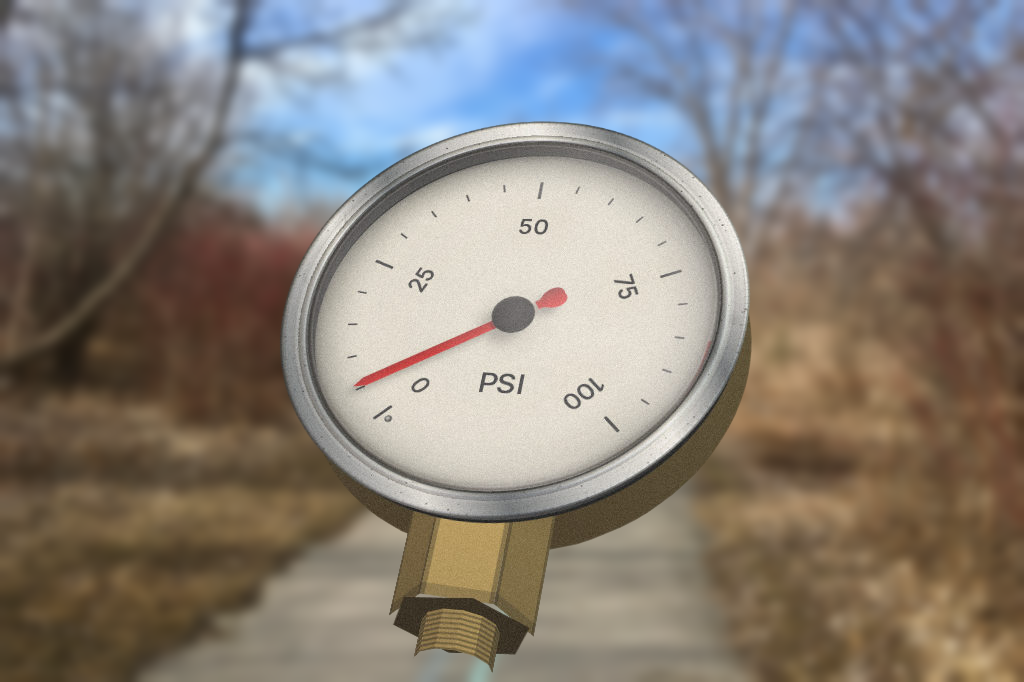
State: **5** psi
